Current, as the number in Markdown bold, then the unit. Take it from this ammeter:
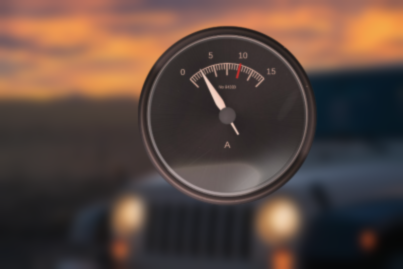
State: **2.5** A
